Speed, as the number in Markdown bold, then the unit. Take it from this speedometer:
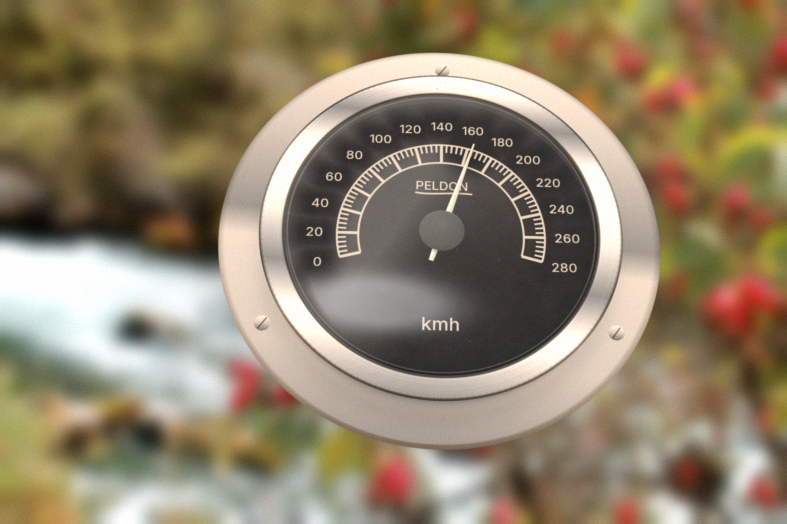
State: **164** km/h
